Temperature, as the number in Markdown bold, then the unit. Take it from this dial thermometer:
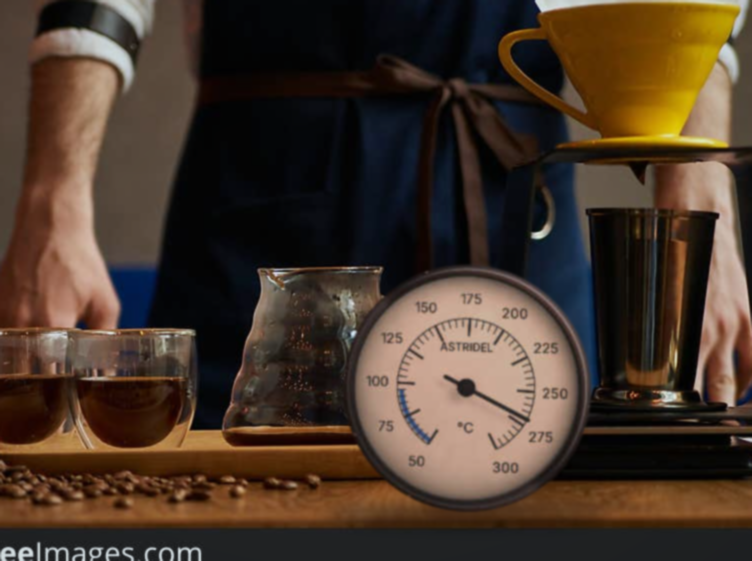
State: **270** °C
